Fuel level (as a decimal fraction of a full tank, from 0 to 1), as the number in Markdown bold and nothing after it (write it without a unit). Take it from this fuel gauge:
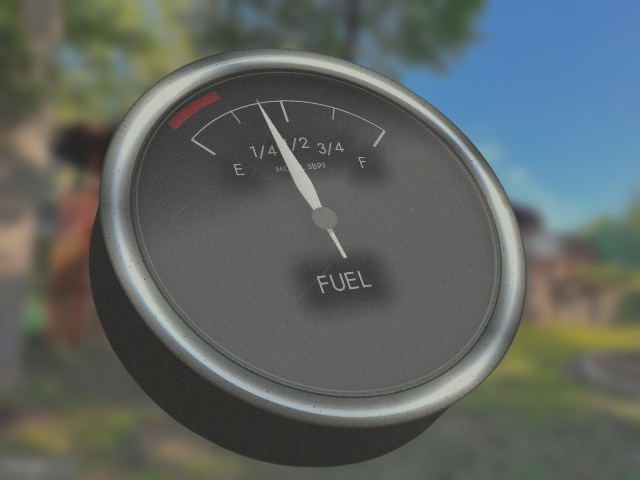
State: **0.375**
